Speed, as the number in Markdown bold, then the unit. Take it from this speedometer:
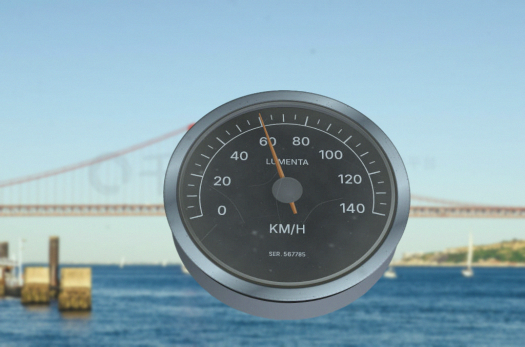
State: **60** km/h
